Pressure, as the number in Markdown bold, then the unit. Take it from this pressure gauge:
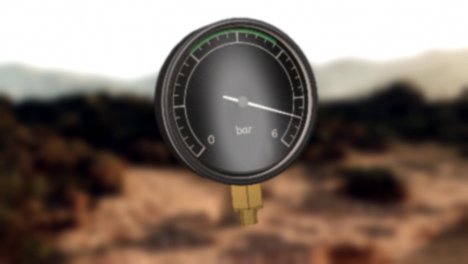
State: **5.4** bar
